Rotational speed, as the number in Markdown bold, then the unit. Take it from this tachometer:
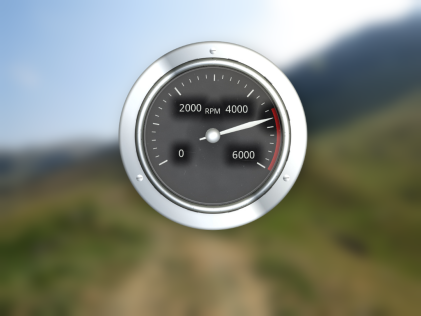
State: **4800** rpm
